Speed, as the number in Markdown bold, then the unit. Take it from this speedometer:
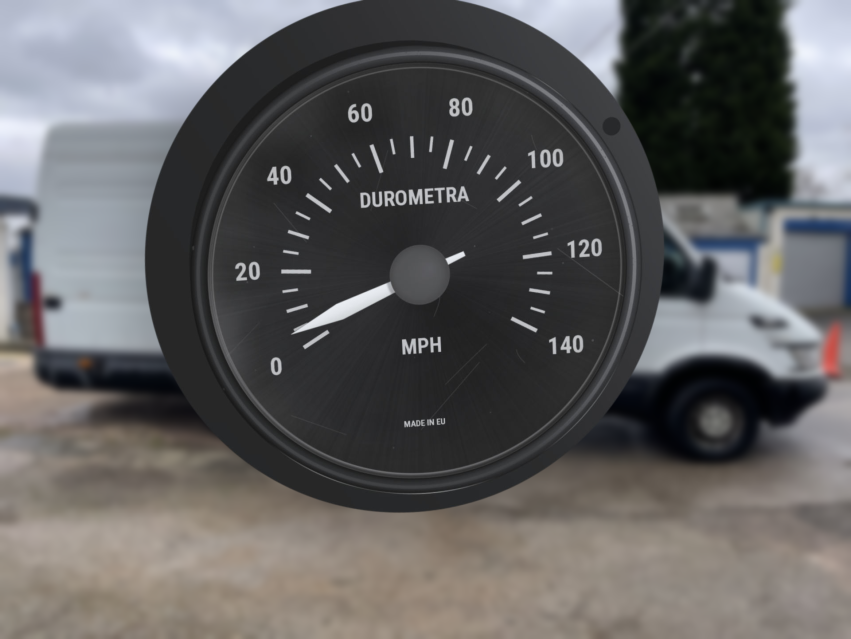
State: **5** mph
